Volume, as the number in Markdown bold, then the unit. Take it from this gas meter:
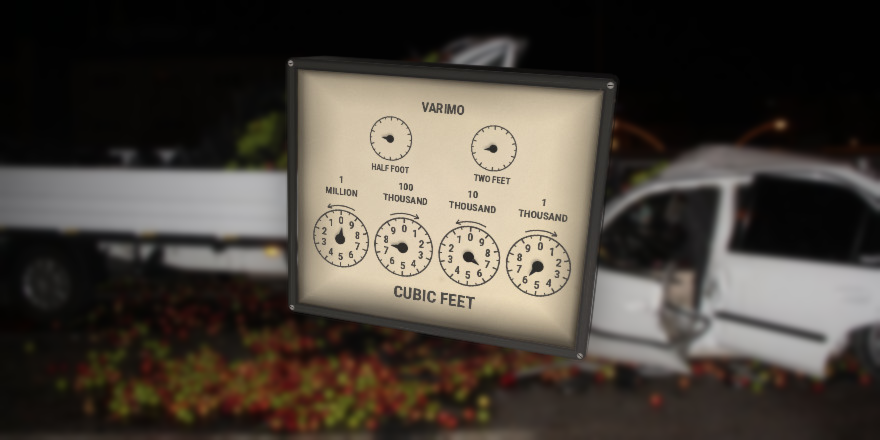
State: **976600** ft³
